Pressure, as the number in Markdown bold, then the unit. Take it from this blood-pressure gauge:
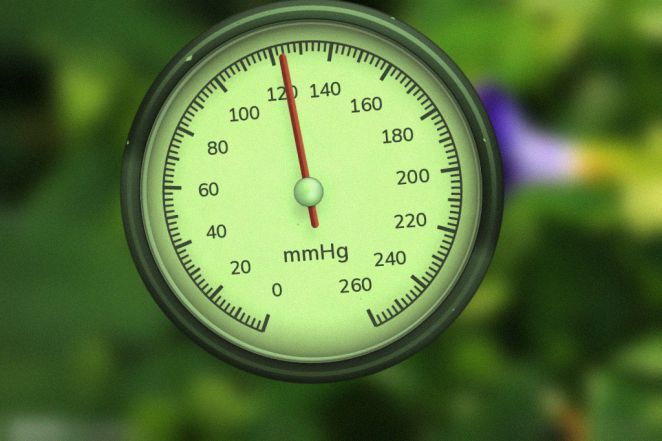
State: **124** mmHg
